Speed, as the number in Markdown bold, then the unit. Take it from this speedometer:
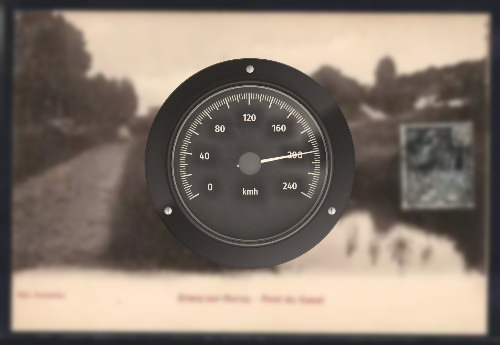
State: **200** km/h
